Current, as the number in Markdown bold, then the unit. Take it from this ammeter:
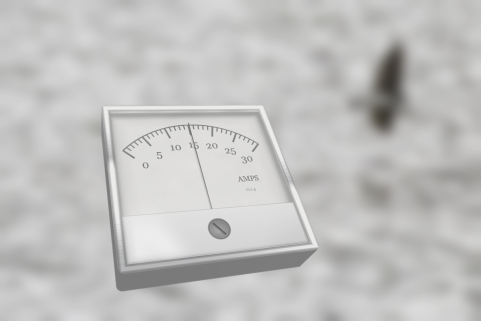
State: **15** A
